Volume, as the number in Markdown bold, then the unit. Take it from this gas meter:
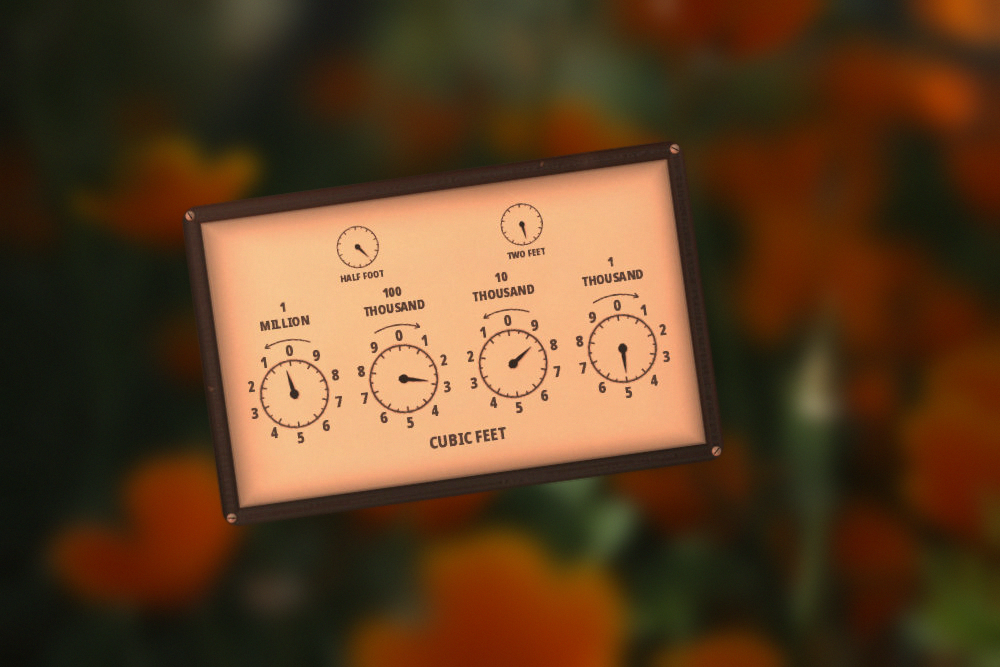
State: **28500** ft³
